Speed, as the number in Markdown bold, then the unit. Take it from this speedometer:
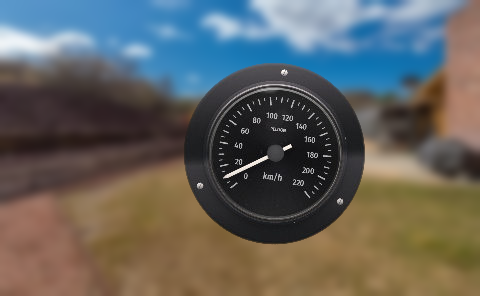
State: **10** km/h
